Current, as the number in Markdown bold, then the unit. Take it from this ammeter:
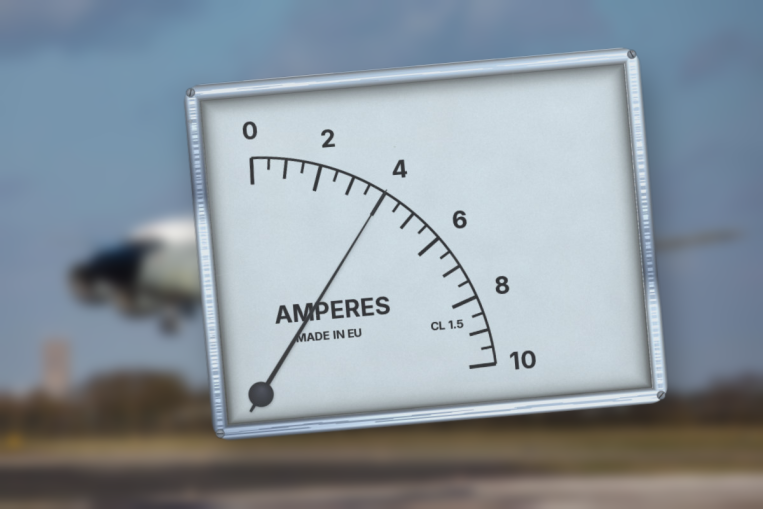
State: **4** A
